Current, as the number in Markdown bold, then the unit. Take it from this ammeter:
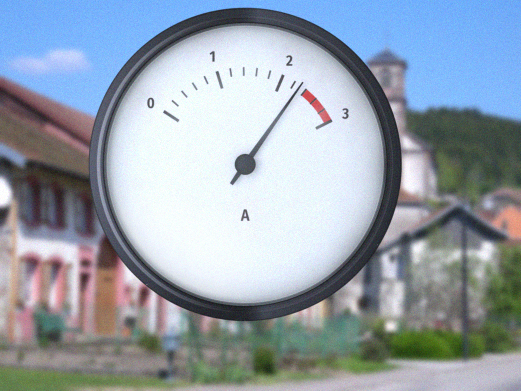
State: **2.3** A
